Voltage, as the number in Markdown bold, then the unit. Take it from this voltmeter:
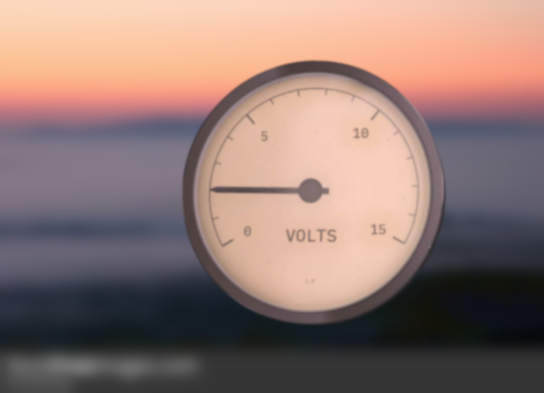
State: **2** V
